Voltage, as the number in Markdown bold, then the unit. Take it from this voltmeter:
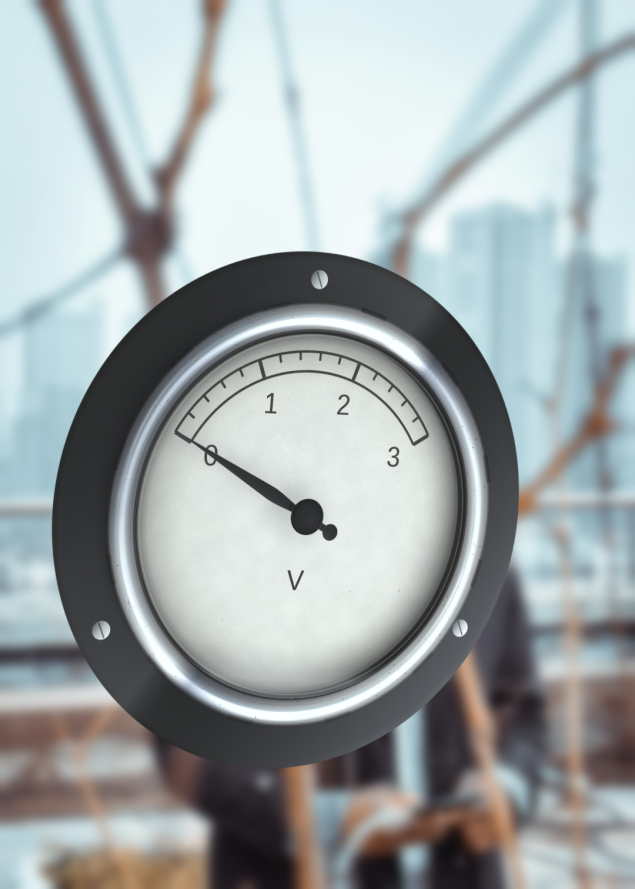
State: **0** V
